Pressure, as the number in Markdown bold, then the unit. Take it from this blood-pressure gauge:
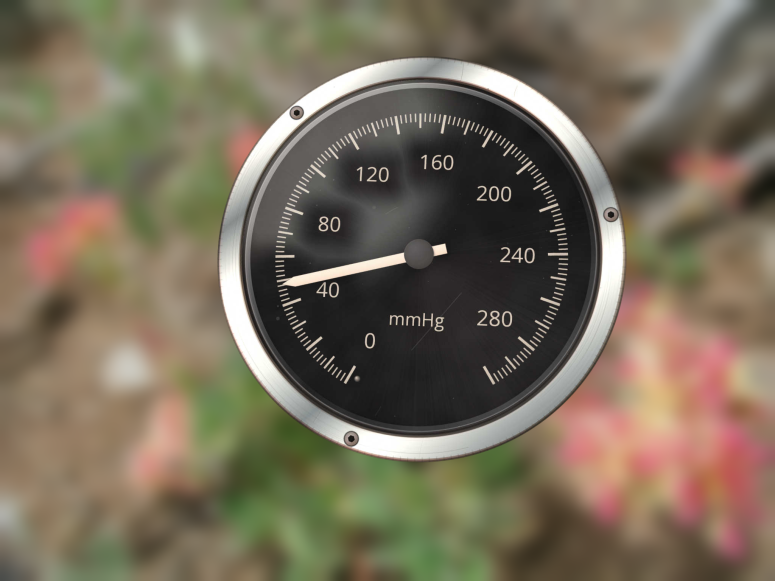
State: **48** mmHg
